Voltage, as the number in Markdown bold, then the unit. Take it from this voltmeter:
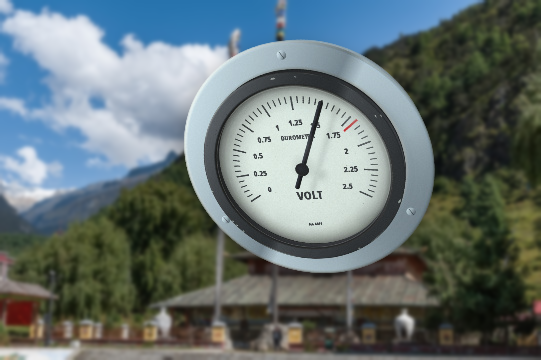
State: **1.5** V
